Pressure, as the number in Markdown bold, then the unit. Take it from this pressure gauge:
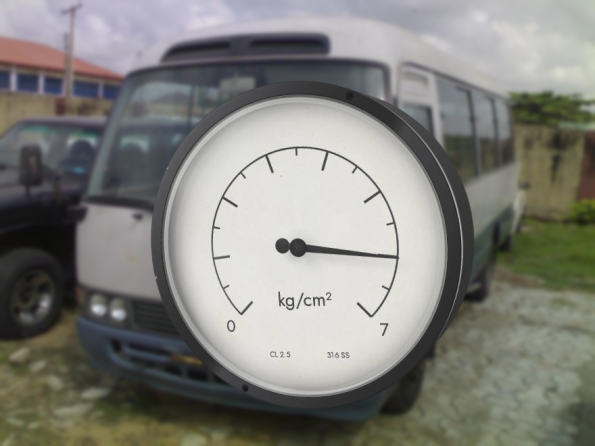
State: **6** kg/cm²
